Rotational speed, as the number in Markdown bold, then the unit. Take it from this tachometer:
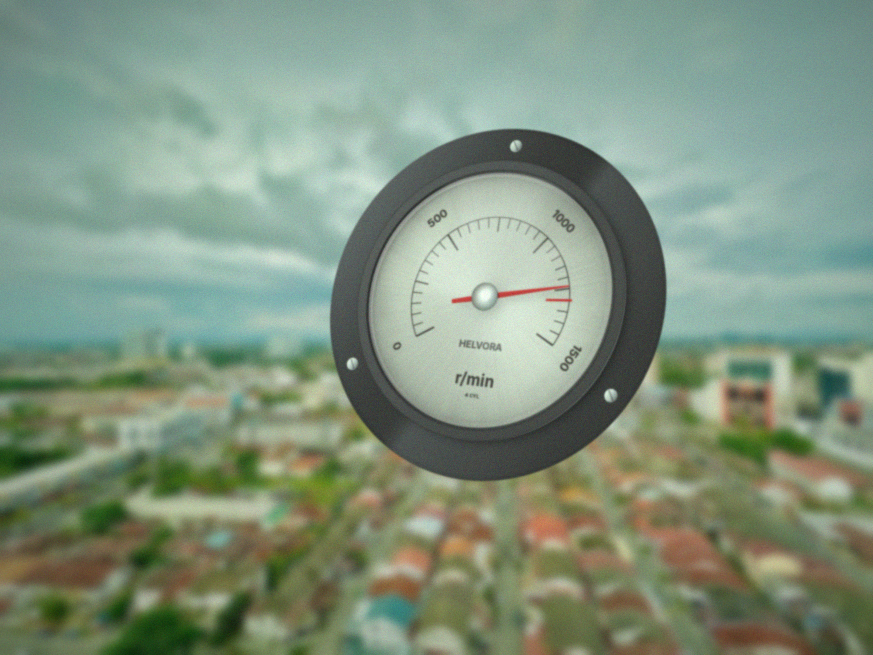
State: **1250** rpm
